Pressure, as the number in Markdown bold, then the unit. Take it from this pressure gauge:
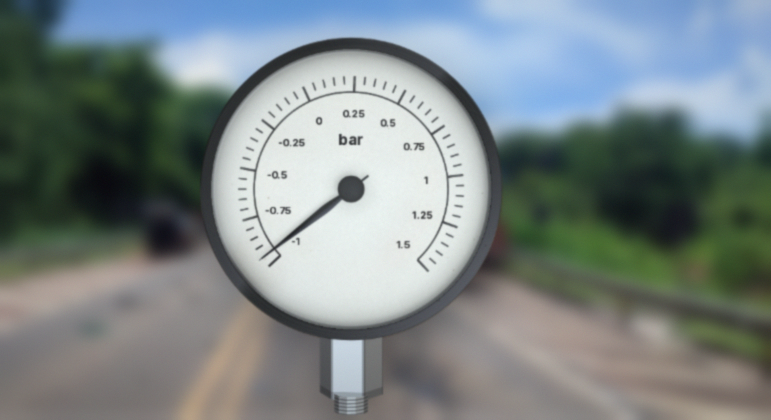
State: **-0.95** bar
